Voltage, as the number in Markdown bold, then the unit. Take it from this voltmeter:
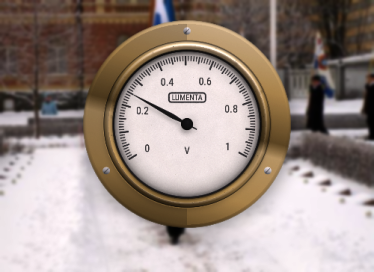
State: **0.25** V
